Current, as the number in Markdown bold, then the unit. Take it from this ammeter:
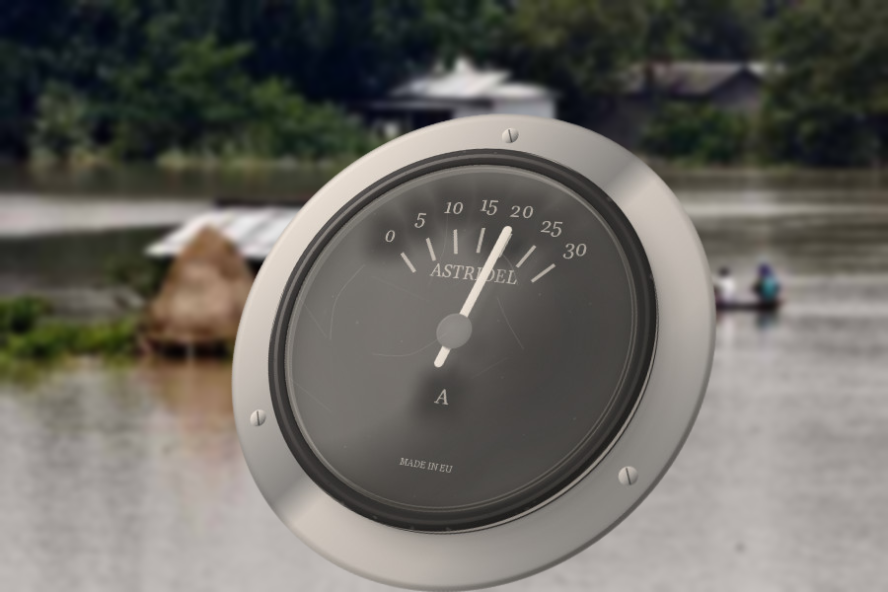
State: **20** A
